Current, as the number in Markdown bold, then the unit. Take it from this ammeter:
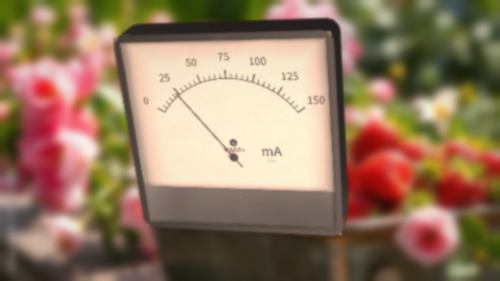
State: **25** mA
